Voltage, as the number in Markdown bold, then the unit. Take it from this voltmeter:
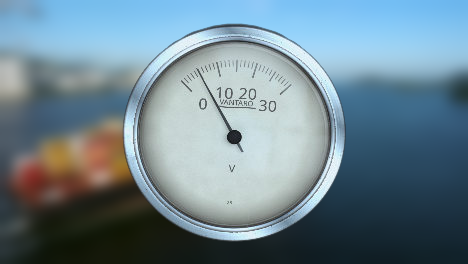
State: **5** V
